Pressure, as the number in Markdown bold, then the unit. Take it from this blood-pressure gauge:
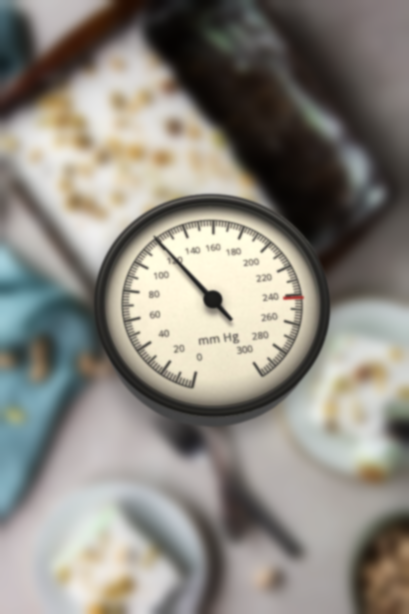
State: **120** mmHg
